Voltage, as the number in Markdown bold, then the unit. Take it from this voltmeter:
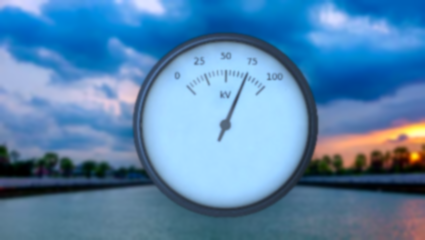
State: **75** kV
